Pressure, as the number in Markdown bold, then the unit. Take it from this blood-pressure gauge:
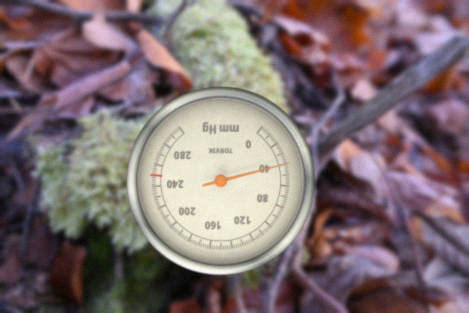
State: **40** mmHg
